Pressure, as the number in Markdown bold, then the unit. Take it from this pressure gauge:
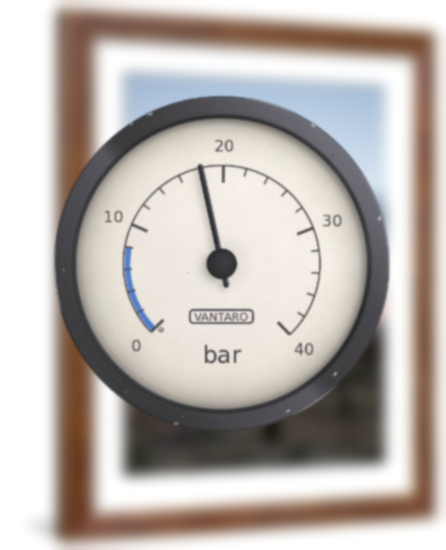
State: **18** bar
